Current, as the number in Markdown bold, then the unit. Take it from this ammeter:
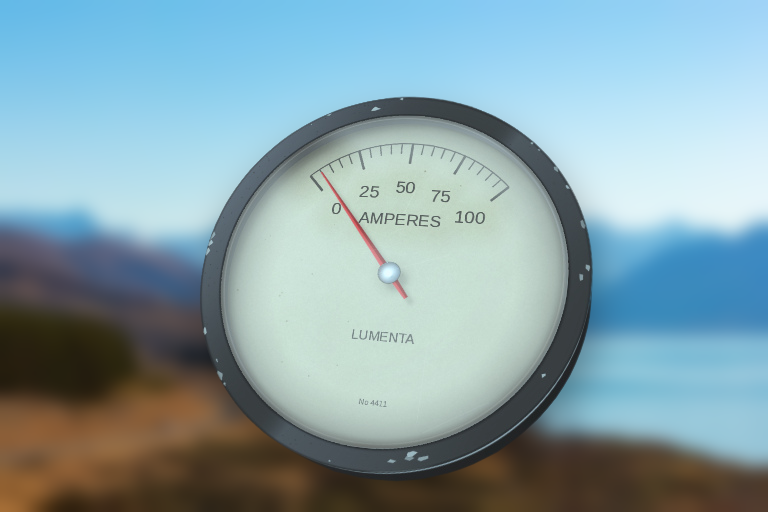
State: **5** A
